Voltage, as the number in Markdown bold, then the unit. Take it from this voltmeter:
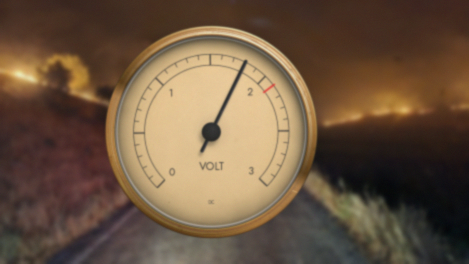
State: **1.8** V
